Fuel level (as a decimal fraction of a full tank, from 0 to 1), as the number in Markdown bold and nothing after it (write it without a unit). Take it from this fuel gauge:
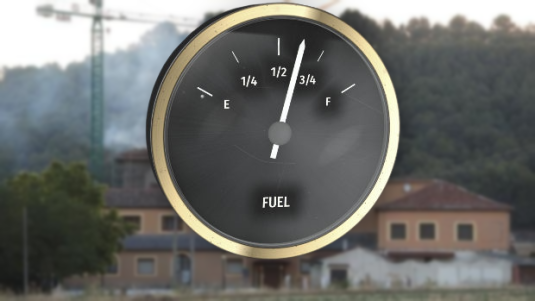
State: **0.625**
